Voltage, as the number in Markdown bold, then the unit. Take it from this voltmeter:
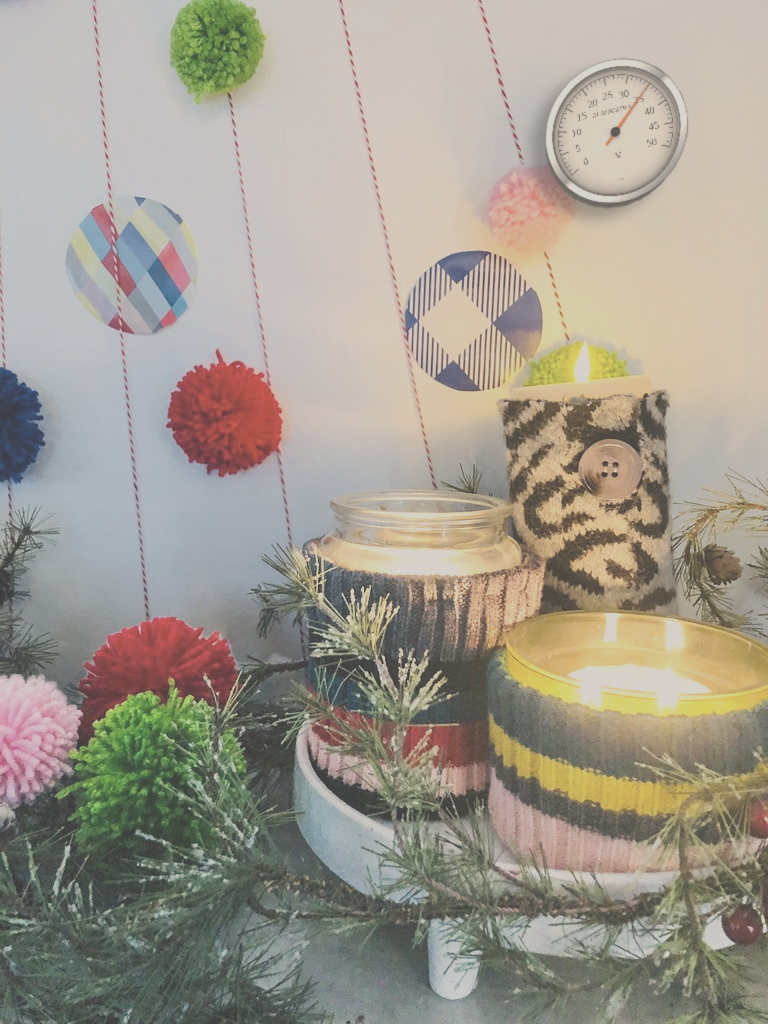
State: **35** V
